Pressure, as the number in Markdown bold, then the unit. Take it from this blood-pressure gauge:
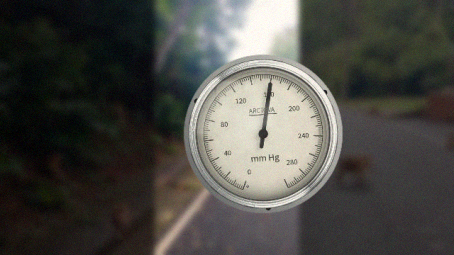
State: **160** mmHg
